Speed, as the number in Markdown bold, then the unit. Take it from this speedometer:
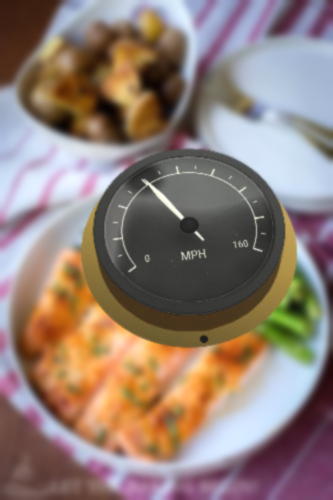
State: **60** mph
